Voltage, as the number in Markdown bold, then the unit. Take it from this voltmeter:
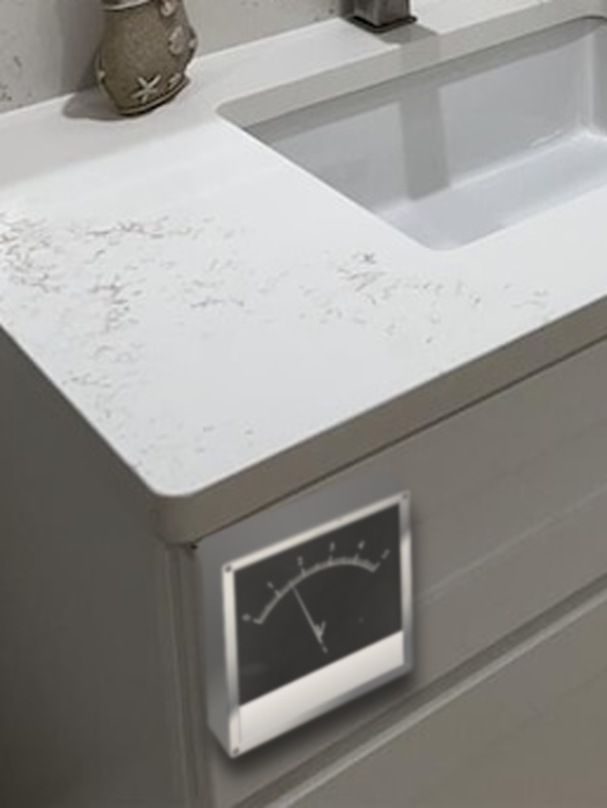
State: **1.5** V
